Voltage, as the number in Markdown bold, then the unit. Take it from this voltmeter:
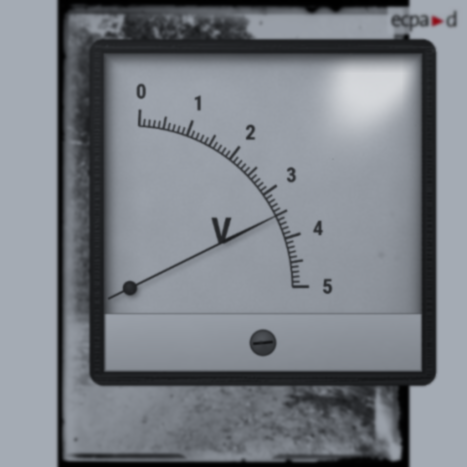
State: **3.5** V
